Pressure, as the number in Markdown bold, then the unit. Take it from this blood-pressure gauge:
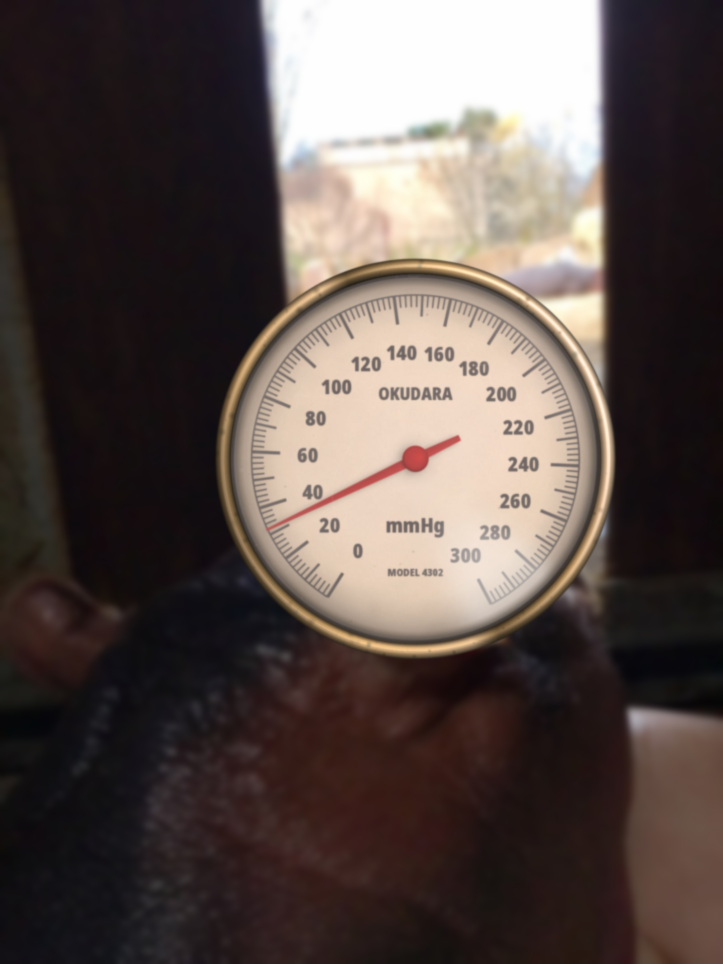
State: **32** mmHg
